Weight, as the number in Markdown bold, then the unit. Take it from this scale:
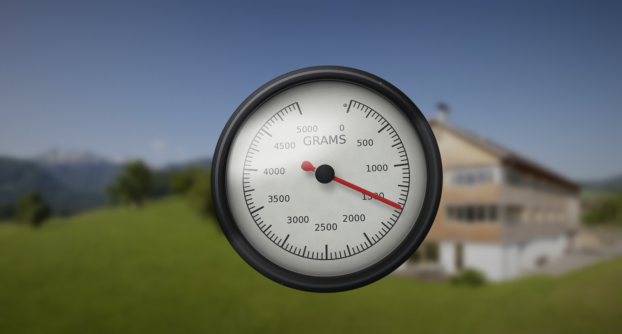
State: **1500** g
